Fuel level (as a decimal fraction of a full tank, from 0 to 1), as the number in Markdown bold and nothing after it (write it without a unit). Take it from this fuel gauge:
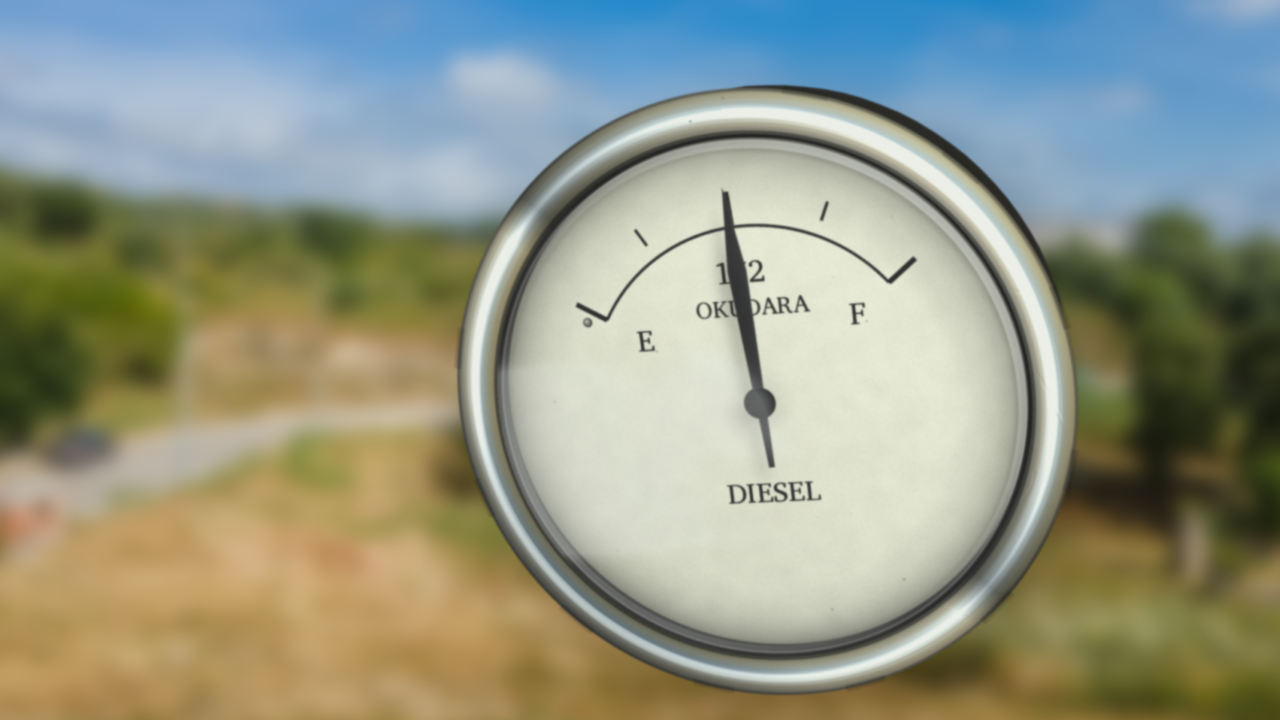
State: **0.5**
